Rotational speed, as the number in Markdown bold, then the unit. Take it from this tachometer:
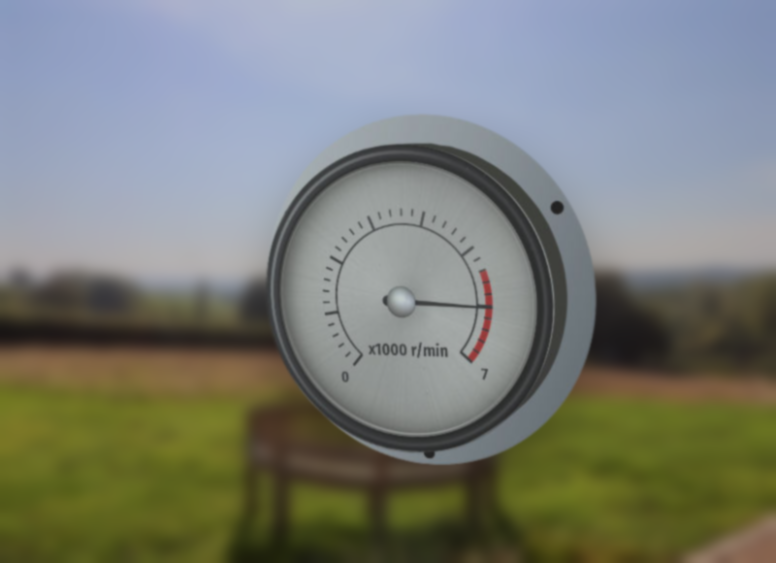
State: **6000** rpm
